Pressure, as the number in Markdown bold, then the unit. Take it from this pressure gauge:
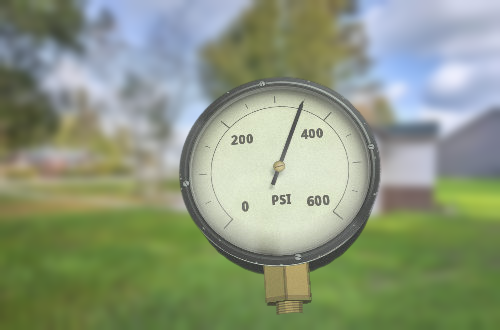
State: **350** psi
